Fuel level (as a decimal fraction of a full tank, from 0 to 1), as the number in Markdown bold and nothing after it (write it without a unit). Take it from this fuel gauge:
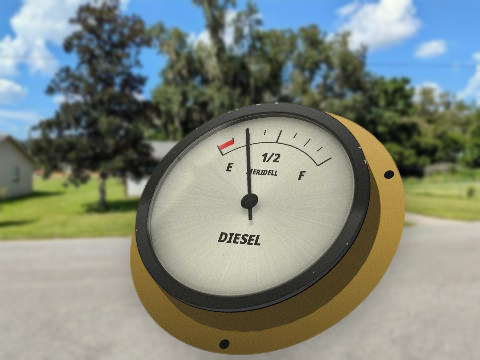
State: **0.25**
